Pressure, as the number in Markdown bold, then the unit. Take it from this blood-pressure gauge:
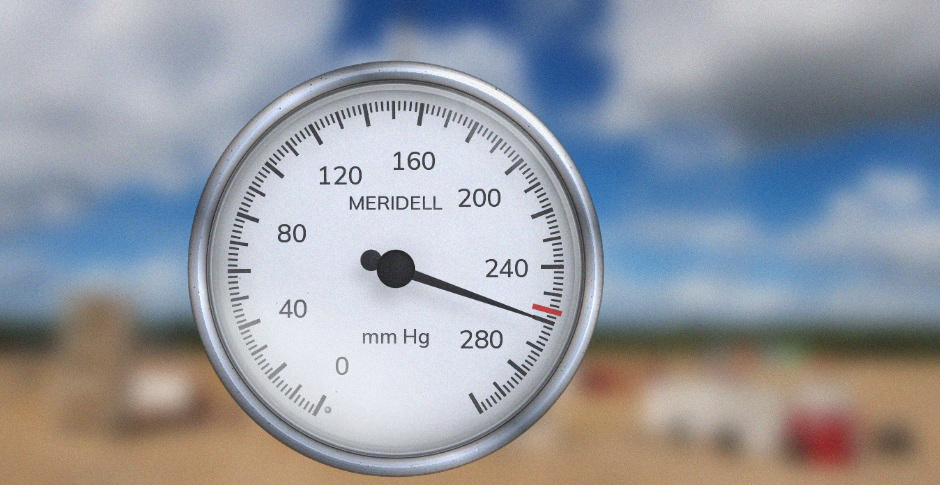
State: **260** mmHg
